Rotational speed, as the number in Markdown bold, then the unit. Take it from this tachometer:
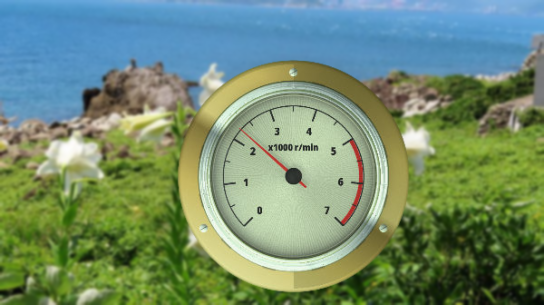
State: **2250** rpm
